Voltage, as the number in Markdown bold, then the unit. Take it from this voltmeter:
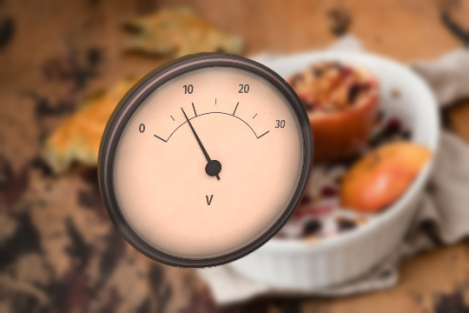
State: **7.5** V
